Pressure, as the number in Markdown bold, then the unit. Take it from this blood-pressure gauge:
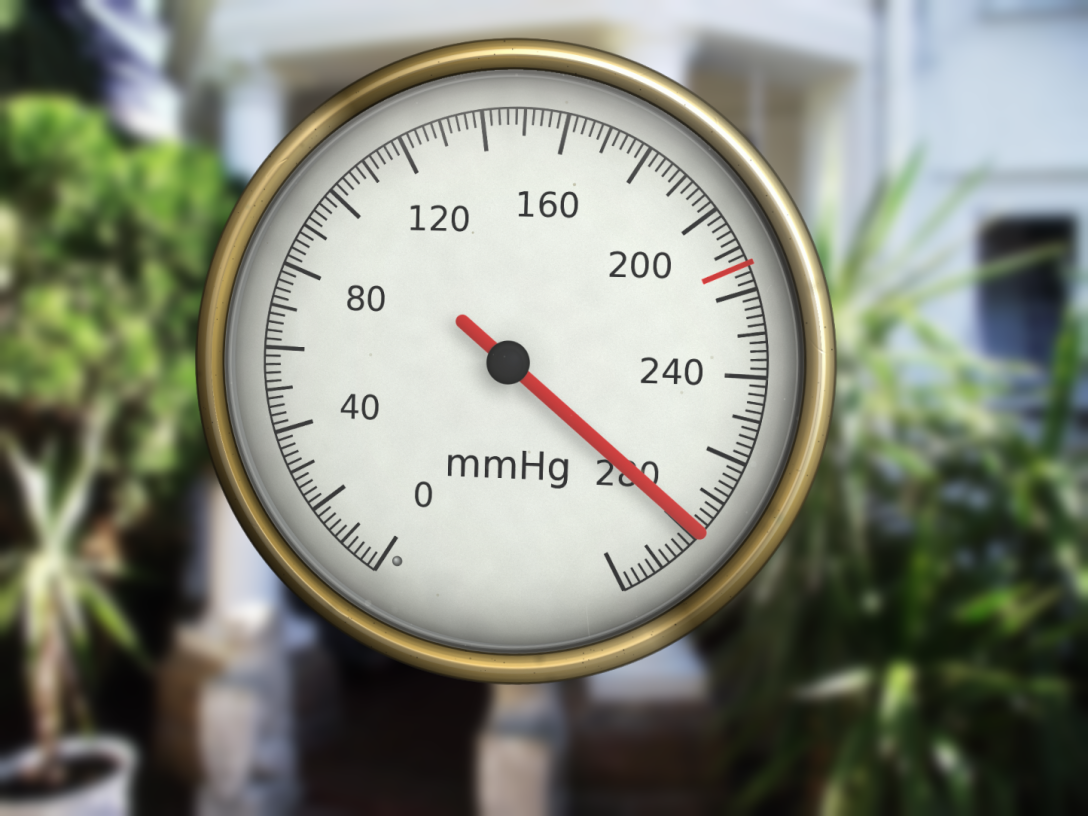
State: **278** mmHg
